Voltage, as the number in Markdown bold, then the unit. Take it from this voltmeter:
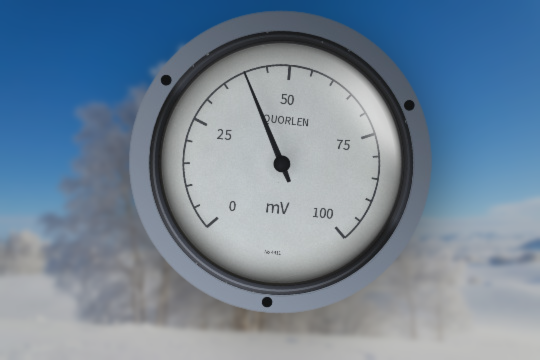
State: **40** mV
